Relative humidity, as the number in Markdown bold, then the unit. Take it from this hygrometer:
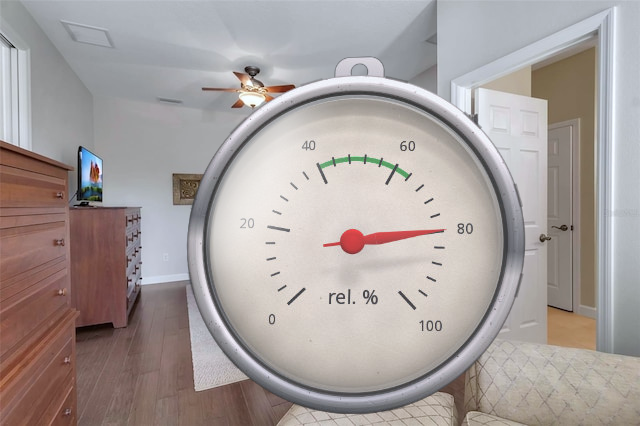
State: **80** %
